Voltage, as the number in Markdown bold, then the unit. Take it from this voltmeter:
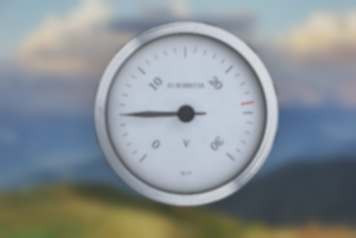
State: **5** V
